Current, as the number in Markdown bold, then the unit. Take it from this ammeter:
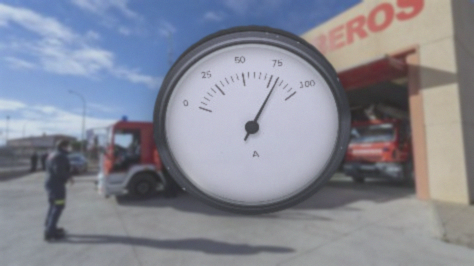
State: **80** A
